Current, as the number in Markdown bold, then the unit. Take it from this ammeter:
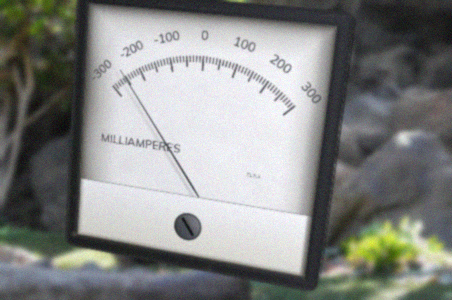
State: **-250** mA
